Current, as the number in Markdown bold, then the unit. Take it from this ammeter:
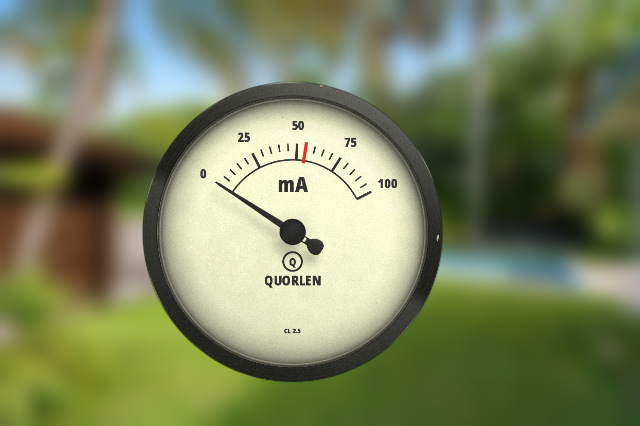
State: **0** mA
